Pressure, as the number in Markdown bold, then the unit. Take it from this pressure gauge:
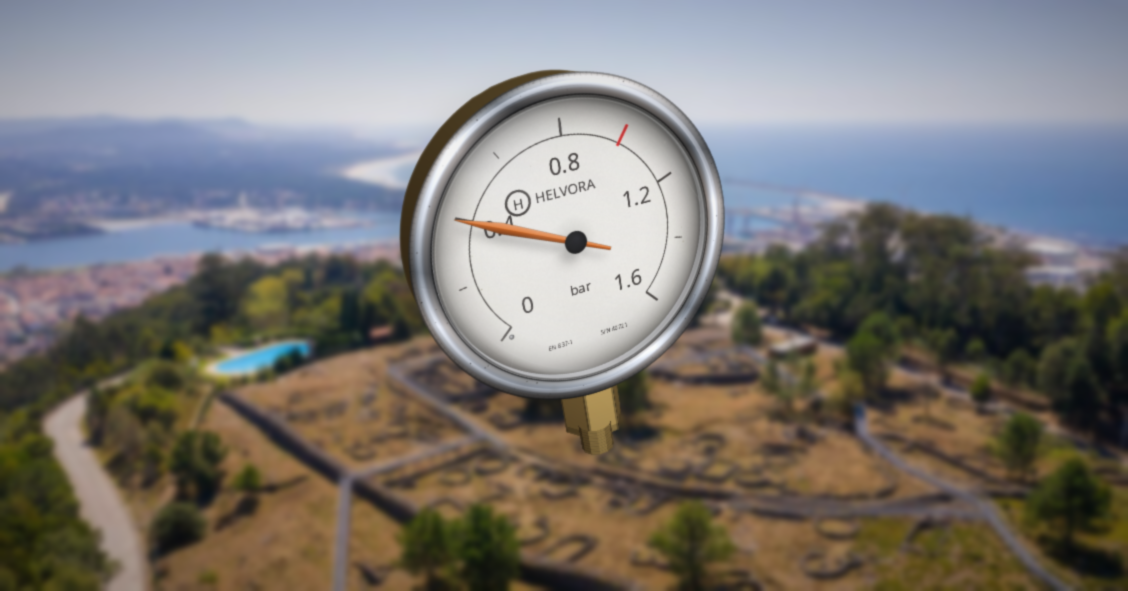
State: **0.4** bar
